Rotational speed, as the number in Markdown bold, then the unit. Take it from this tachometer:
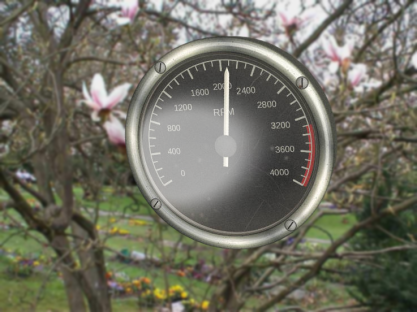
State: **2100** rpm
